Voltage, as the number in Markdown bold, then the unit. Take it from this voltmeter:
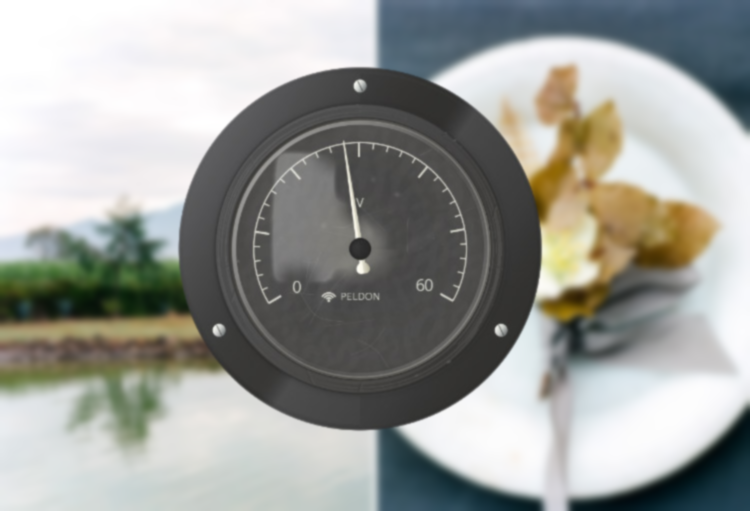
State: **28** V
